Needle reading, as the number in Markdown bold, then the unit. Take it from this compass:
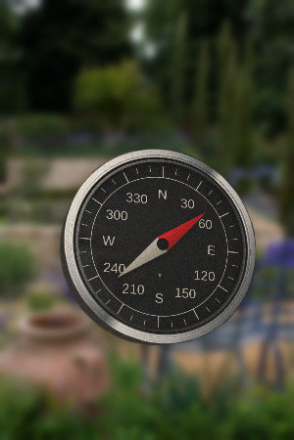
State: **50** °
